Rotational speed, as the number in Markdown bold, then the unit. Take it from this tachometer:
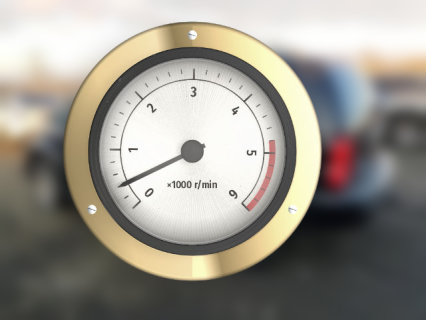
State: **400** rpm
